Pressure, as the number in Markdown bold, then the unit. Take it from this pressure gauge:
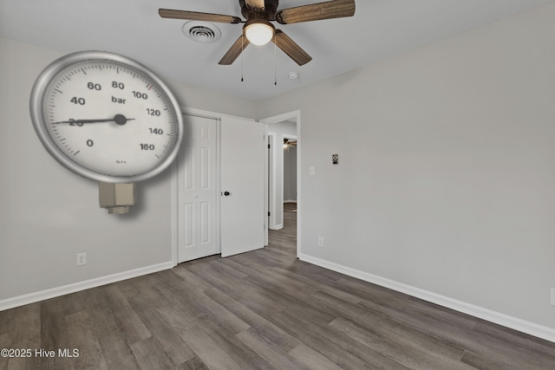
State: **20** bar
